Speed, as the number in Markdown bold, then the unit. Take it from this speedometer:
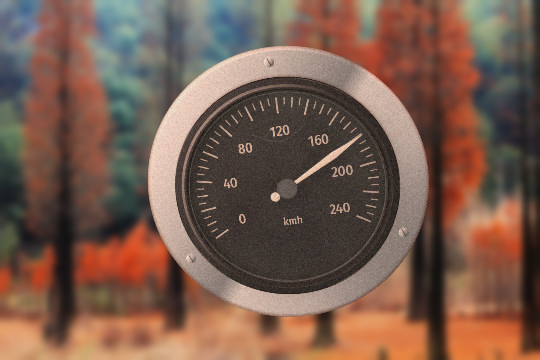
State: **180** km/h
